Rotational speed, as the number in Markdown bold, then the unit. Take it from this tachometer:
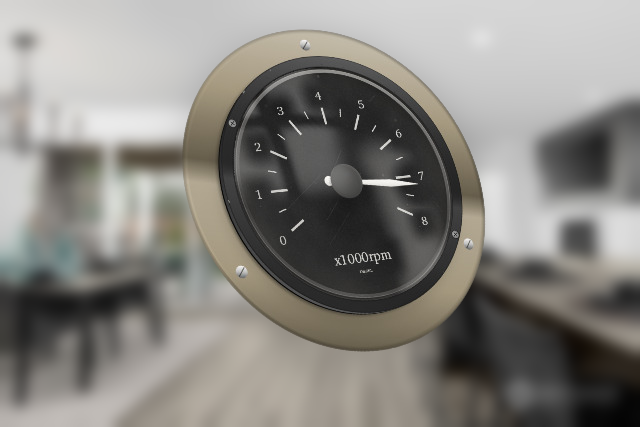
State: **7250** rpm
